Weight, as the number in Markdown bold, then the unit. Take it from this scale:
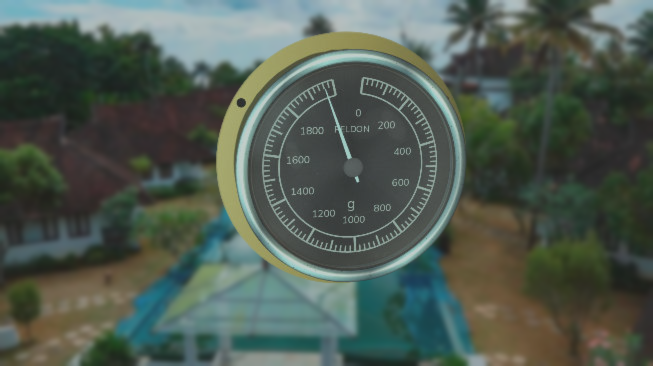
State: **1960** g
